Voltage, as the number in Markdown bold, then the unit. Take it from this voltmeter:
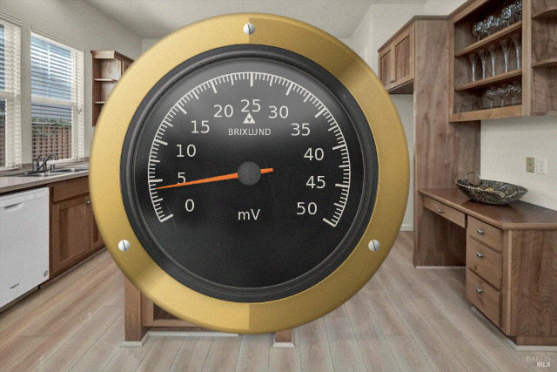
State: **4** mV
